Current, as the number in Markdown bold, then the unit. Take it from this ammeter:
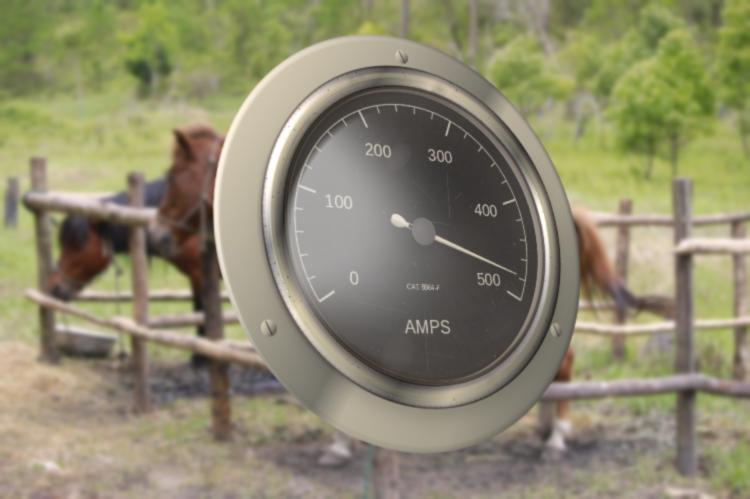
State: **480** A
